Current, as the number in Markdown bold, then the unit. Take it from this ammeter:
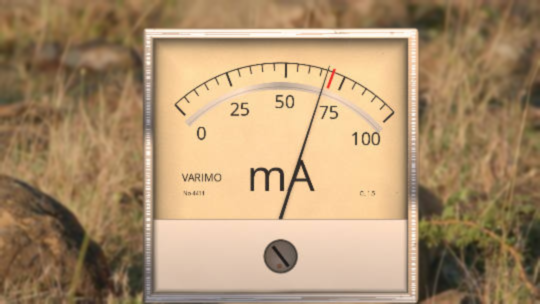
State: **67.5** mA
